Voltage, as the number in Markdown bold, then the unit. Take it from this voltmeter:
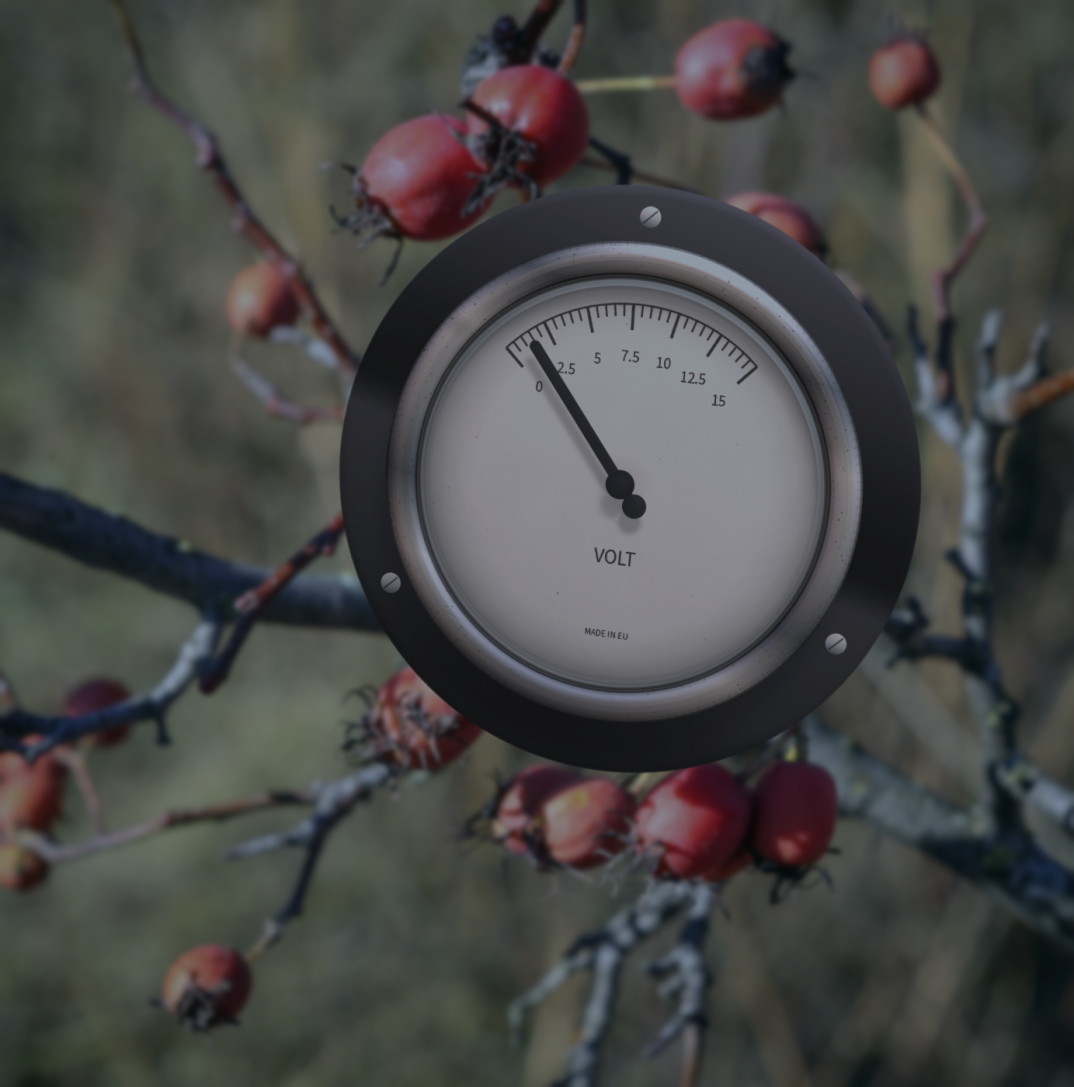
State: **1.5** V
